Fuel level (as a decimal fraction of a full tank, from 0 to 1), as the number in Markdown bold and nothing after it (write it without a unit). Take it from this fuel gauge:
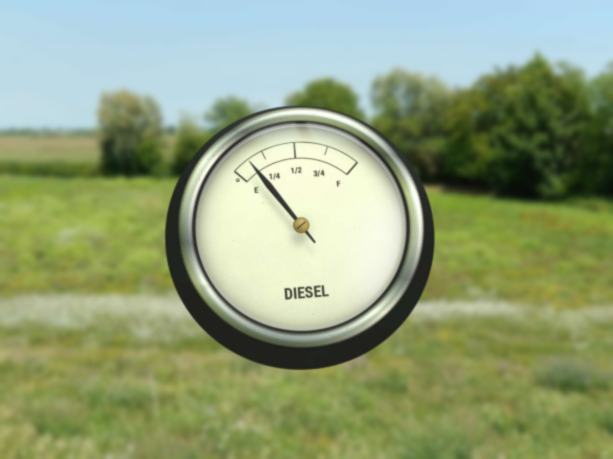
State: **0.125**
